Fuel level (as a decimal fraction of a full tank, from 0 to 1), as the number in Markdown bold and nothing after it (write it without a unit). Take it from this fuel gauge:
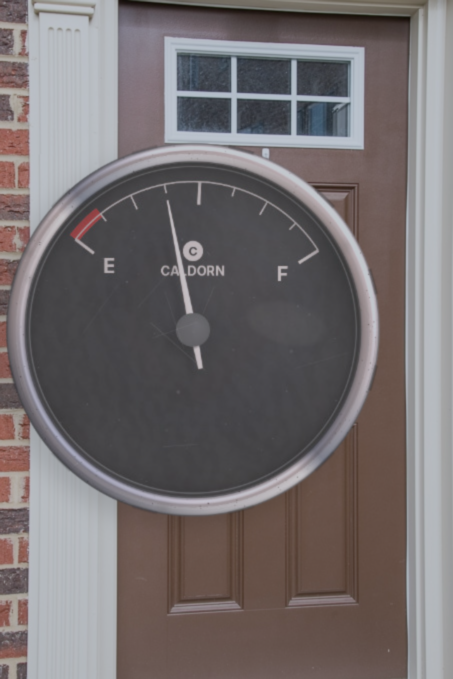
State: **0.375**
